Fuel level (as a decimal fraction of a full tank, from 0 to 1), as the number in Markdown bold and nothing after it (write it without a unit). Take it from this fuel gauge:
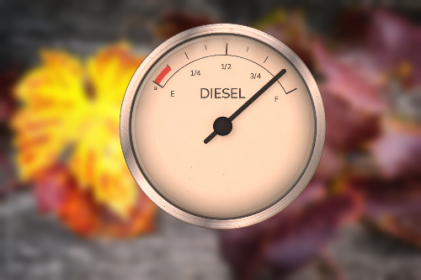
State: **0.875**
